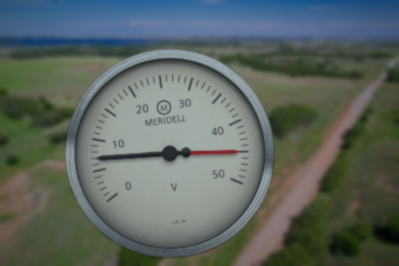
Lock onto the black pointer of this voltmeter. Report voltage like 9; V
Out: 7; V
